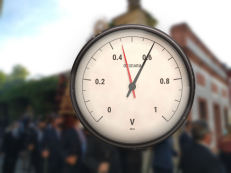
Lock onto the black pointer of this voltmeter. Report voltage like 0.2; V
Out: 0.6; V
